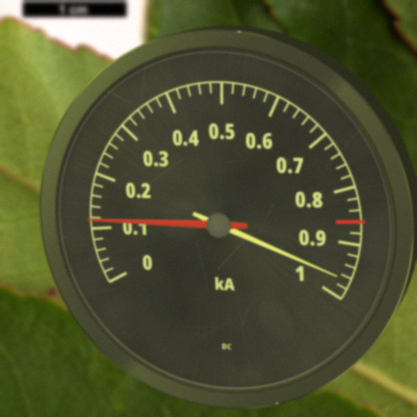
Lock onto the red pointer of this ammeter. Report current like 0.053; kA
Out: 0.12; kA
